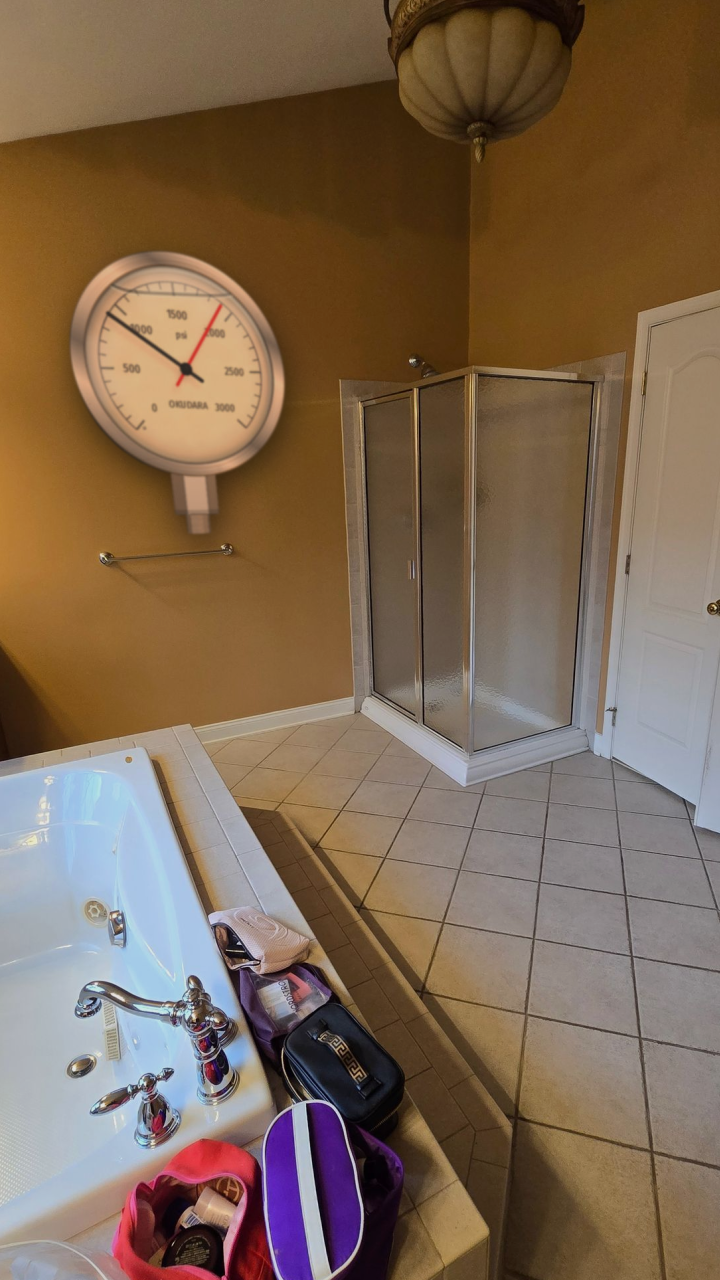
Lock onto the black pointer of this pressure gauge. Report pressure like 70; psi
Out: 900; psi
